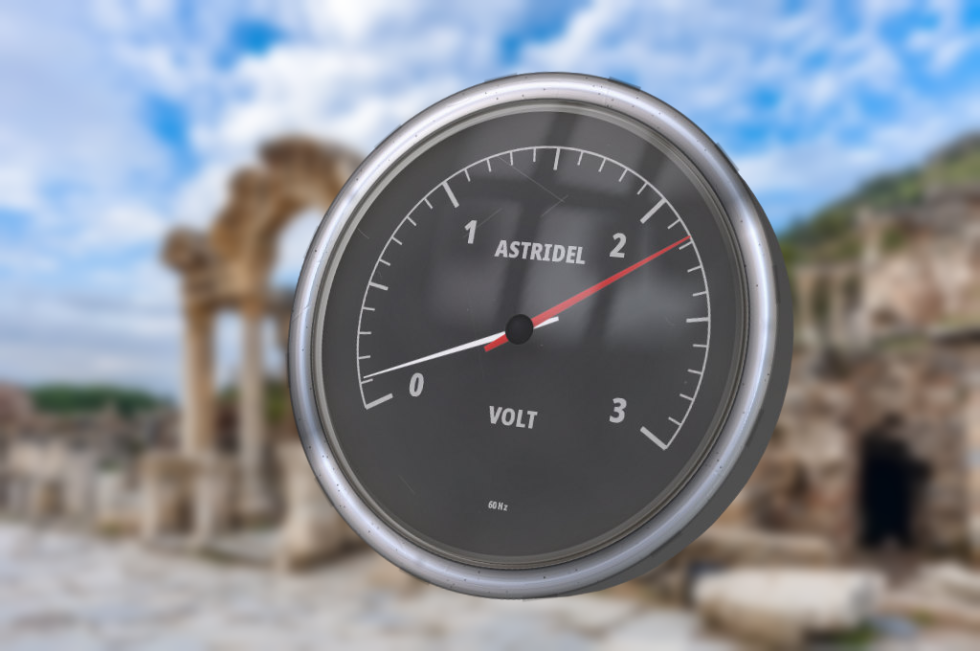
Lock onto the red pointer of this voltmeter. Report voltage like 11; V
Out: 2.2; V
